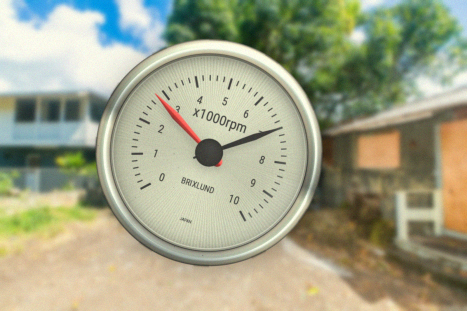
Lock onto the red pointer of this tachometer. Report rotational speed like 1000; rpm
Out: 2800; rpm
